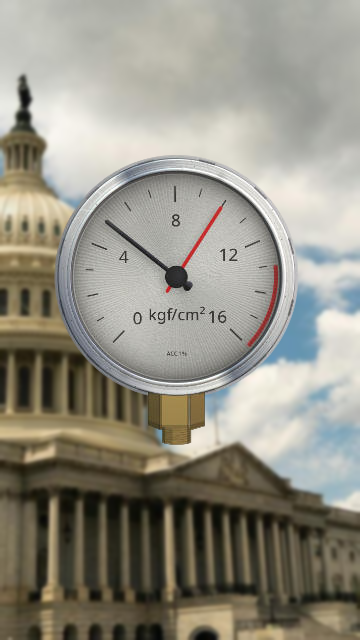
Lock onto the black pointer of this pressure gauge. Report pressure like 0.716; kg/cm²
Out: 5; kg/cm²
